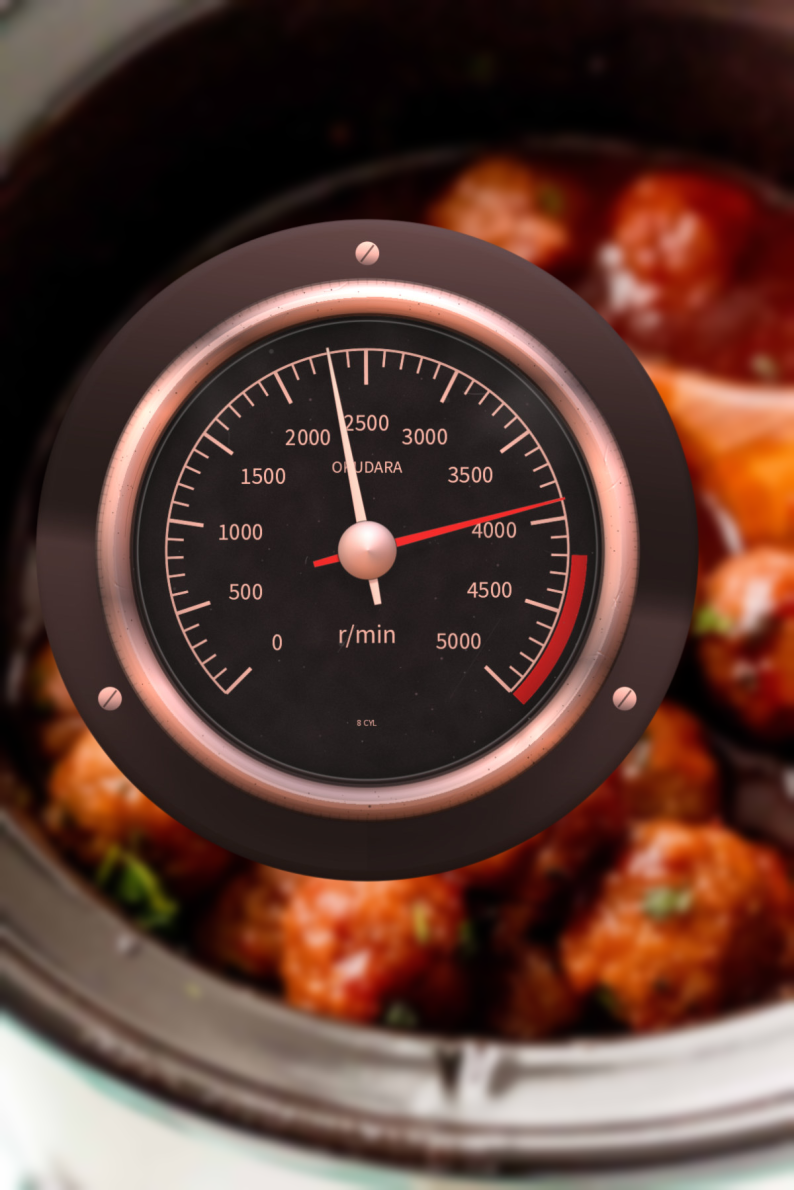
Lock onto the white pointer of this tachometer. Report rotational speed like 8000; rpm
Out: 2300; rpm
